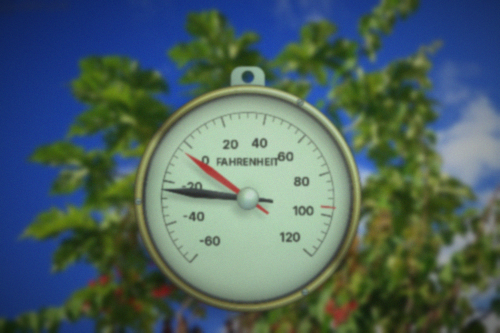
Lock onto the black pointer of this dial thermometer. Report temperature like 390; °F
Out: -24; °F
